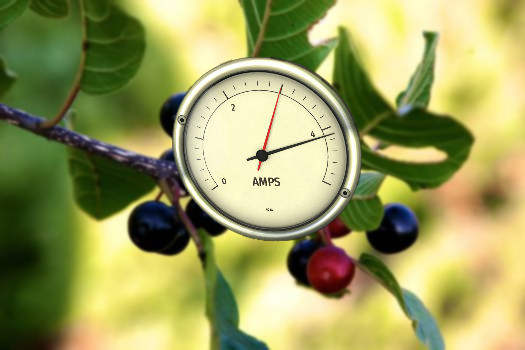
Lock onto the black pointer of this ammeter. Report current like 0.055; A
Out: 4.1; A
